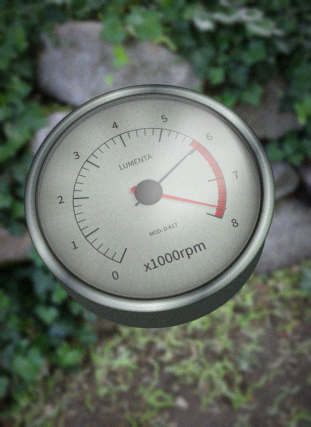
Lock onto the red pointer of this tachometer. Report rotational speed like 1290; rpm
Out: 7800; rpm
